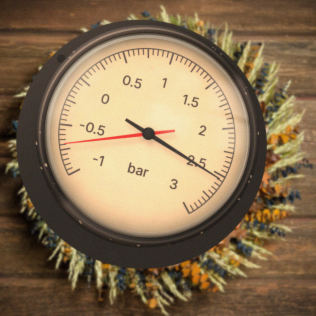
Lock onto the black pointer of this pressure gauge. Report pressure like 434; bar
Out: 2.55; bar
